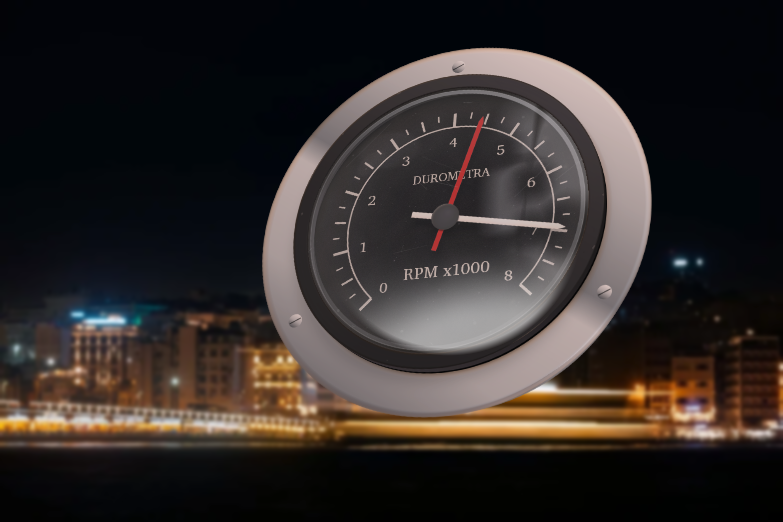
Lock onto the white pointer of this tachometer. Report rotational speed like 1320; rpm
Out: 7000; rpm
